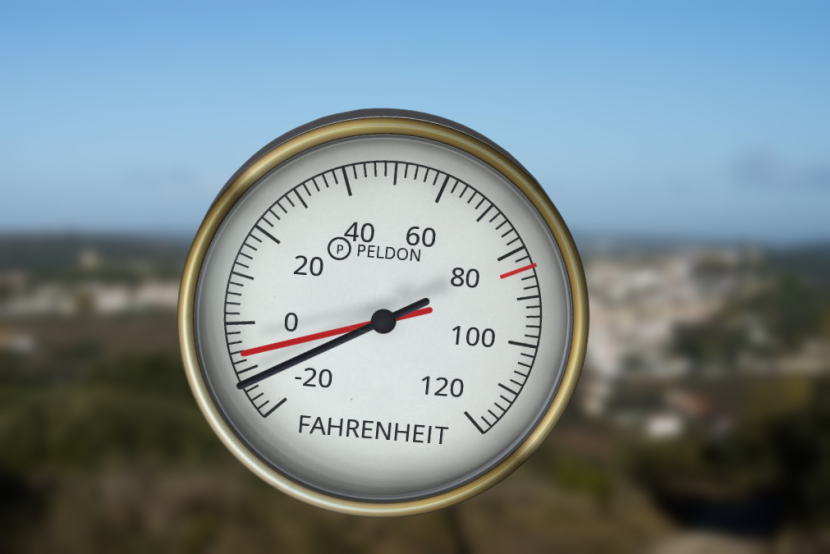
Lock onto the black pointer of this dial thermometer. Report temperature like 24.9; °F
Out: -12; °F
